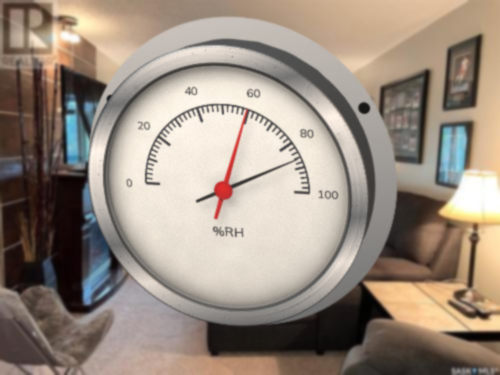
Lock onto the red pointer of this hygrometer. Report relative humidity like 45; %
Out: 60; %
